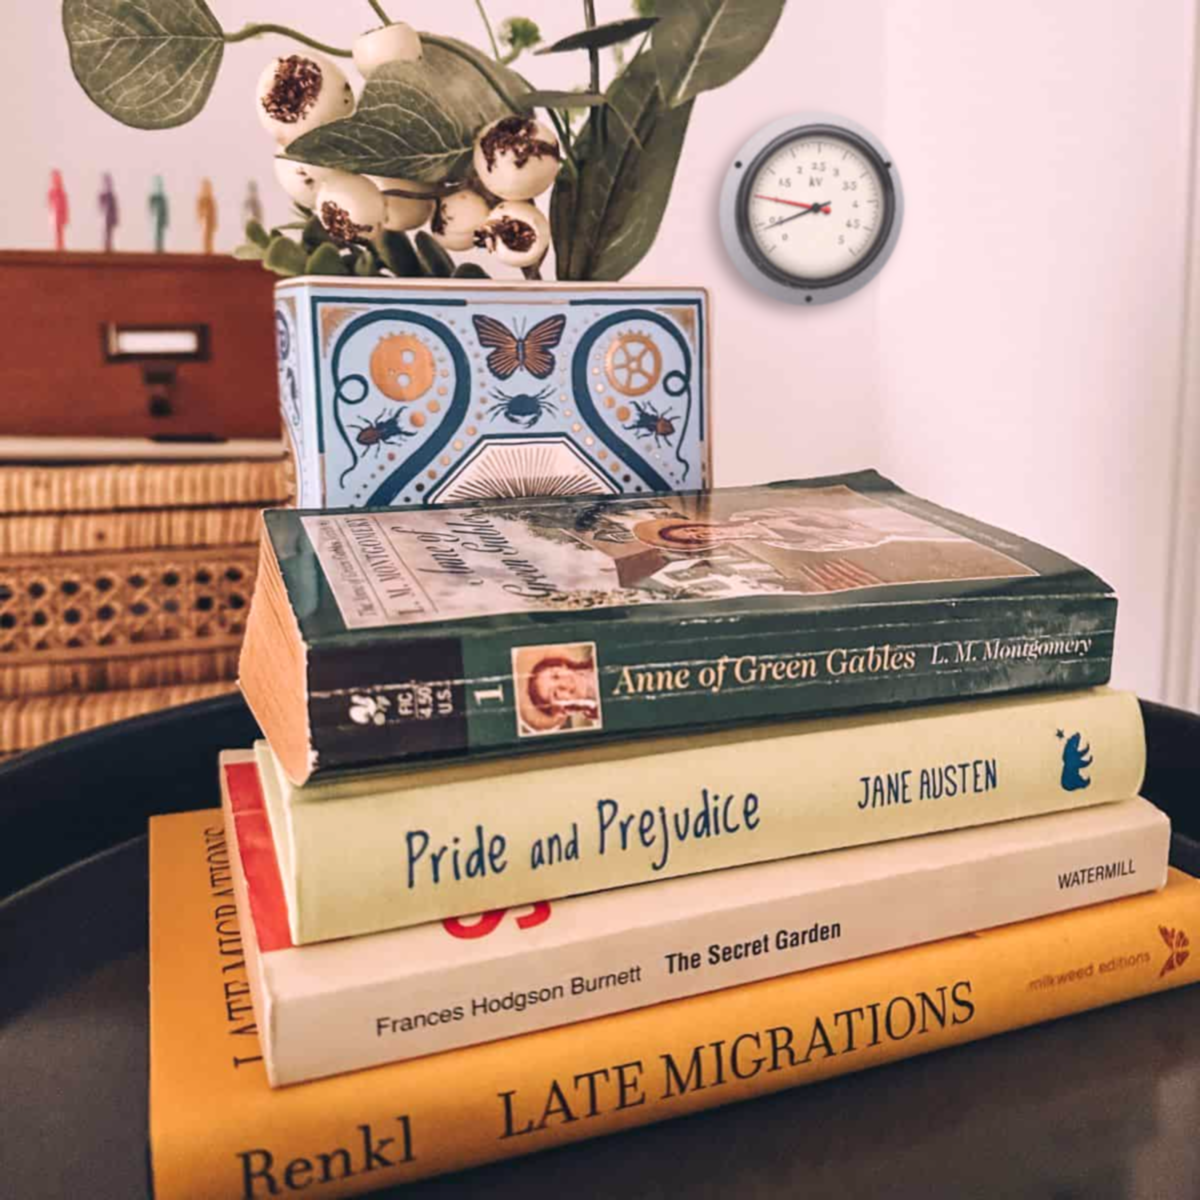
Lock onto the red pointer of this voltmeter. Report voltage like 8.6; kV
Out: 1; kV
